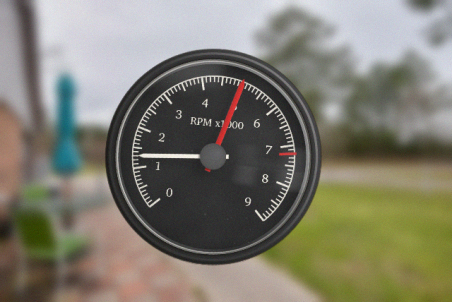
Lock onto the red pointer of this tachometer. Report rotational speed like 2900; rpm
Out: 5000; rpm
